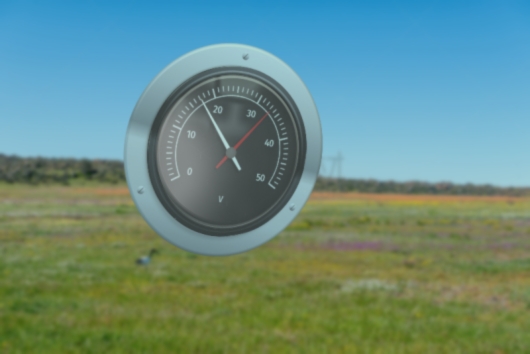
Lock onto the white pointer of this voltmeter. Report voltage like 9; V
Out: 17; V
